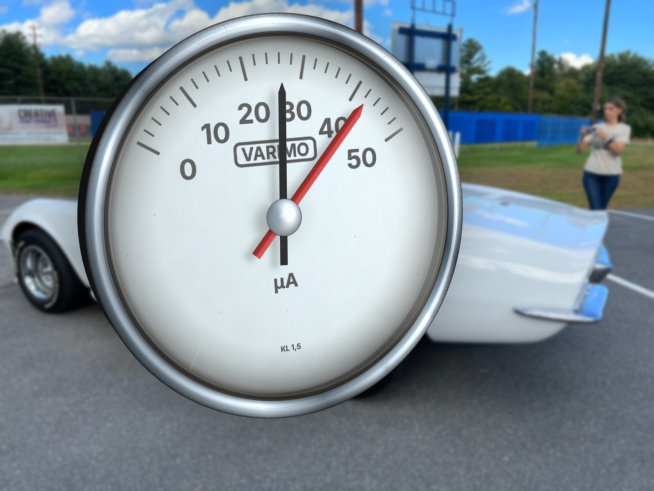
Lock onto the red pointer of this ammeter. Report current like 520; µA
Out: 42; µA
